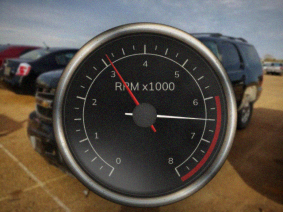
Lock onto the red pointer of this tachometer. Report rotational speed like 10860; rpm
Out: 3125; rpm
